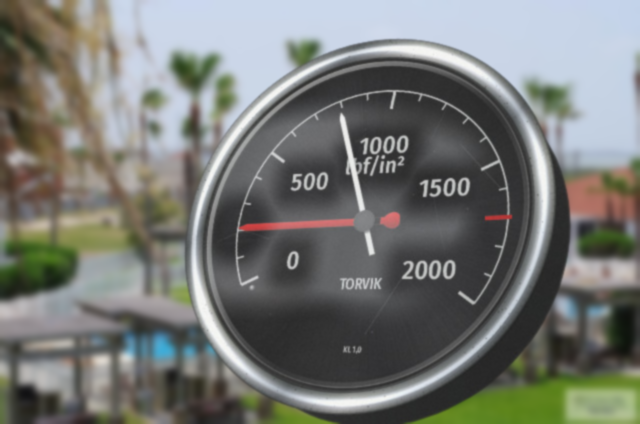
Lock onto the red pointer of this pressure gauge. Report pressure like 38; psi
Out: 200; psi
